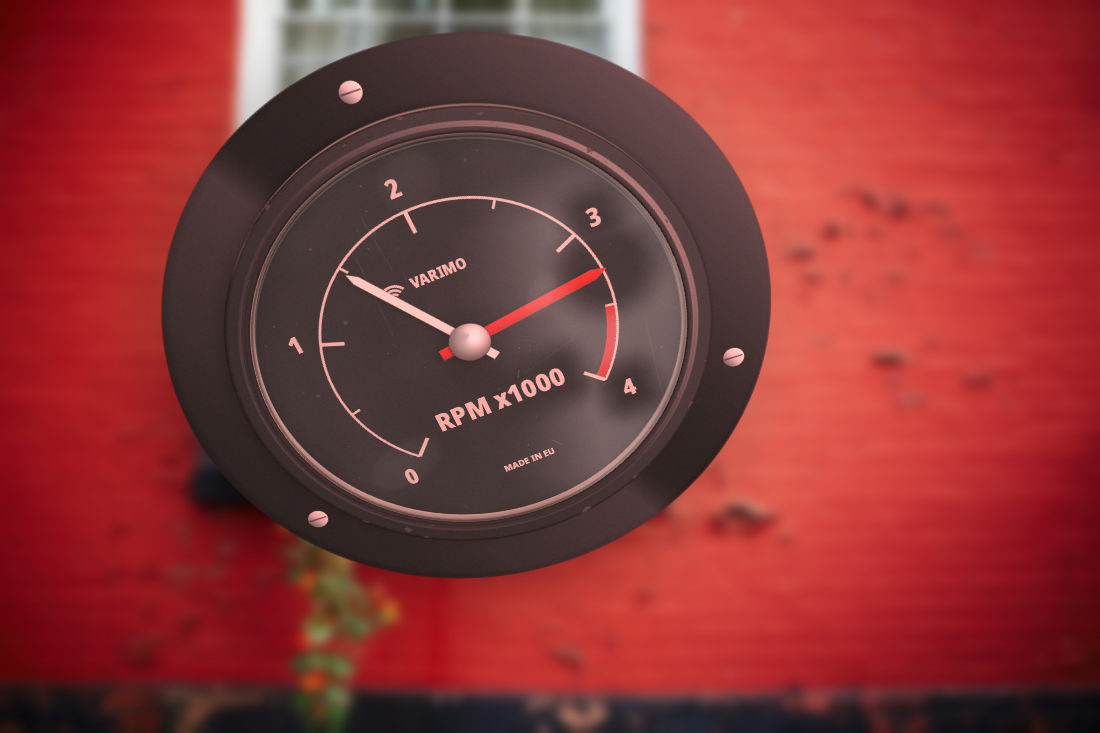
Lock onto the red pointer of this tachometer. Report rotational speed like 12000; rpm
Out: 3250; rpm
